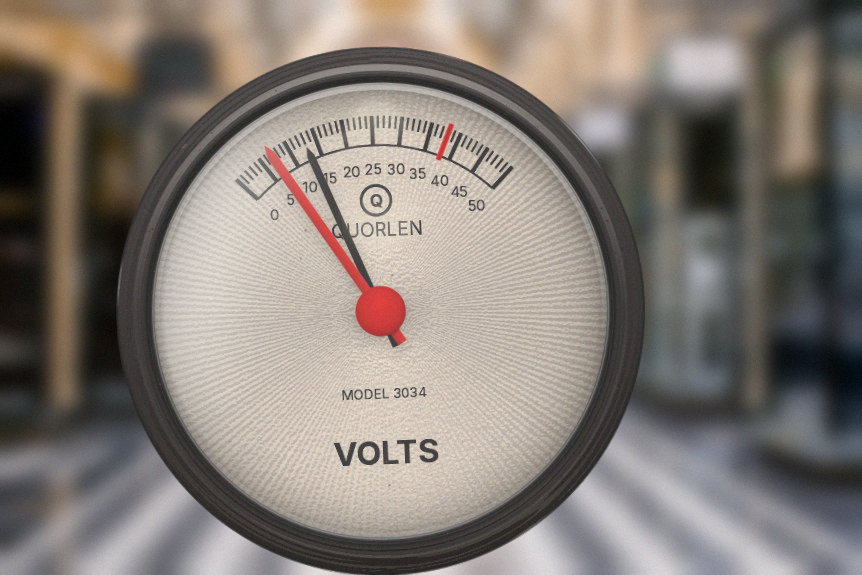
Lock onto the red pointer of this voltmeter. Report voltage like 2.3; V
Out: 7; V
